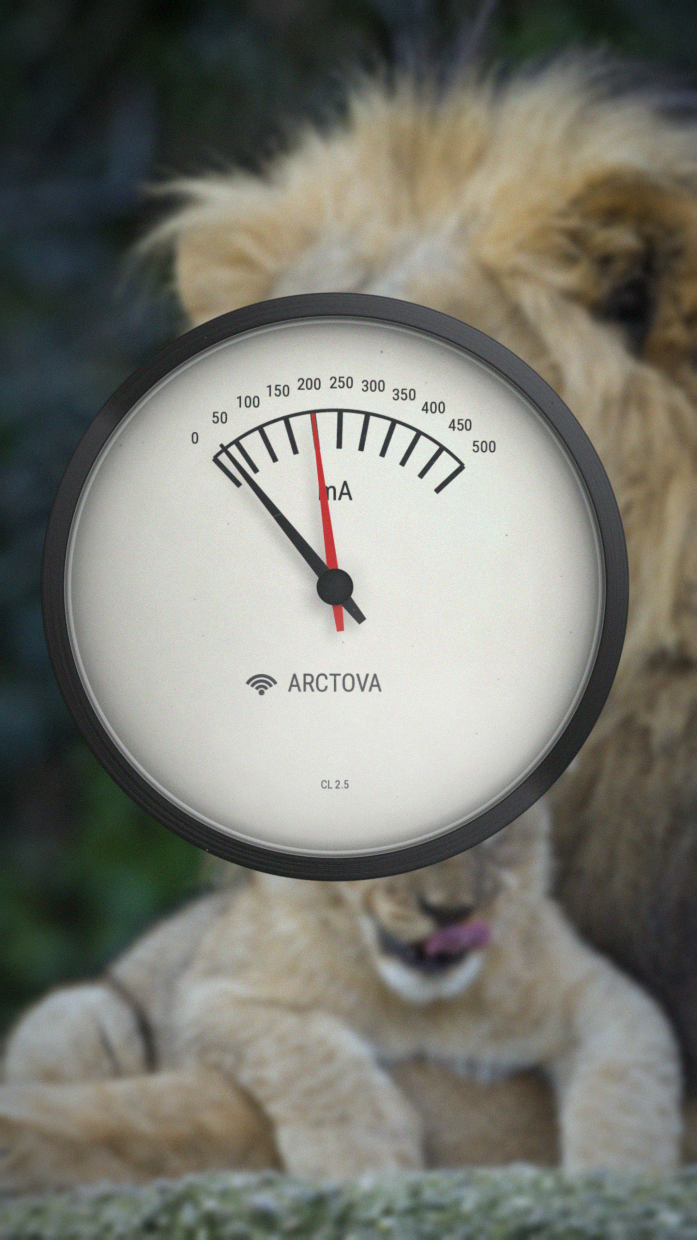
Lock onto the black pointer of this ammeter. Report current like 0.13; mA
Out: 25; mA
